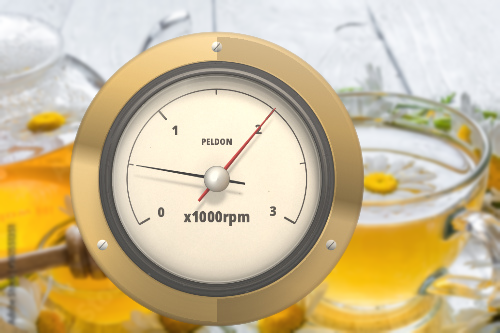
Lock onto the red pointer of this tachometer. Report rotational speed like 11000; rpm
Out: 2000; rpm
